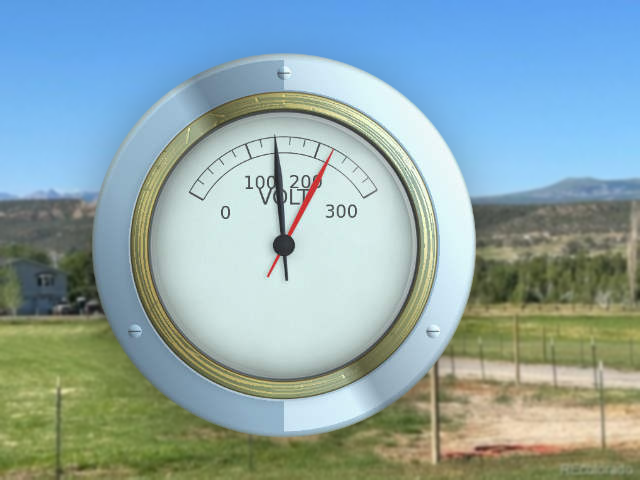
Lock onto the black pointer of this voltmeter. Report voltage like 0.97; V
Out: 140; V
